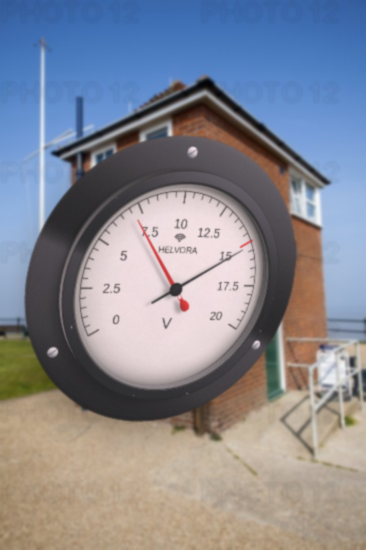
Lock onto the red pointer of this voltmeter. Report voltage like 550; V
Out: 7; V
